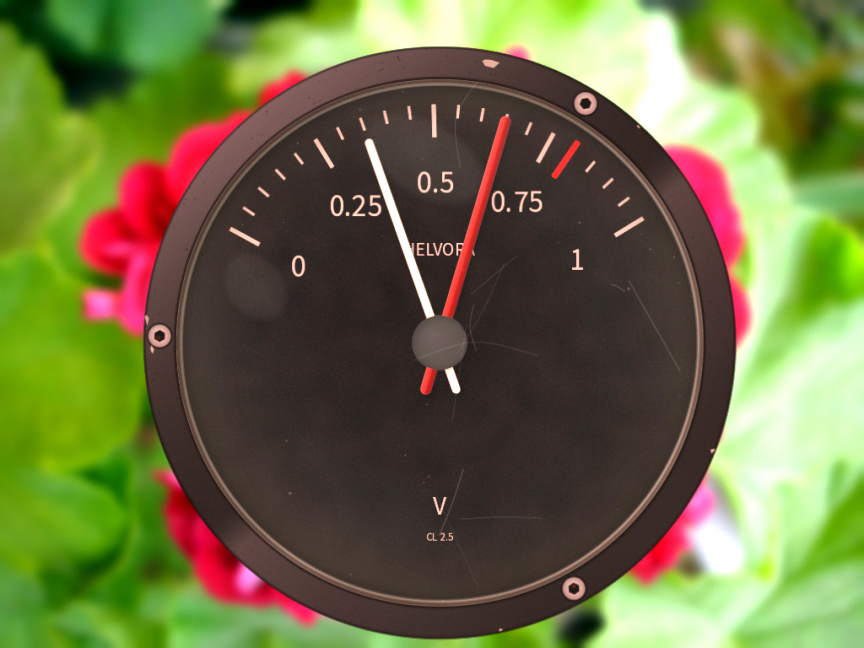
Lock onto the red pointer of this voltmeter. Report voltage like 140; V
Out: 0.65; V
